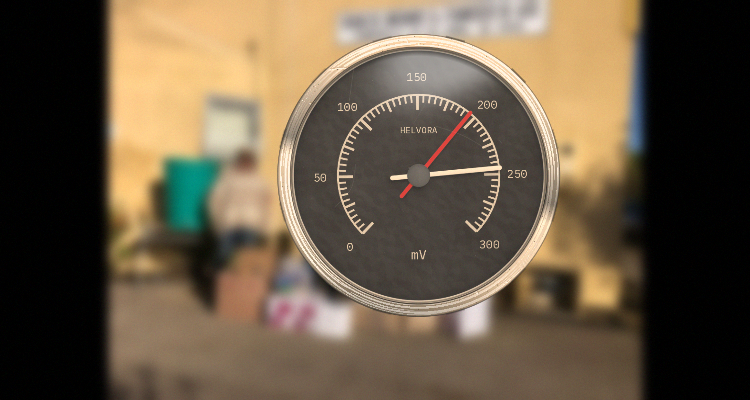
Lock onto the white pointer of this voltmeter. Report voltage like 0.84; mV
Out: 245; mV
